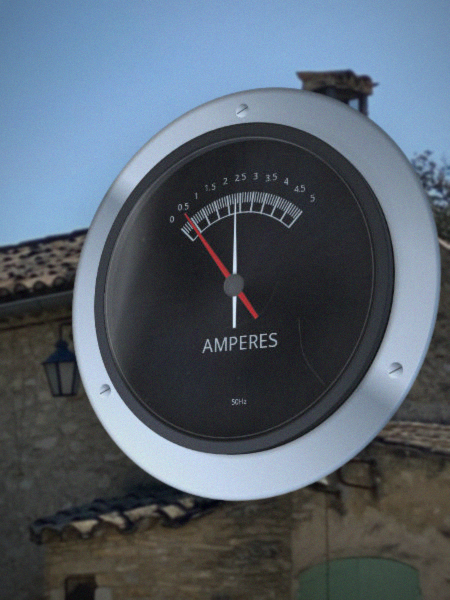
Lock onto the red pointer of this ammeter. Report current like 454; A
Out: 0.5; A
